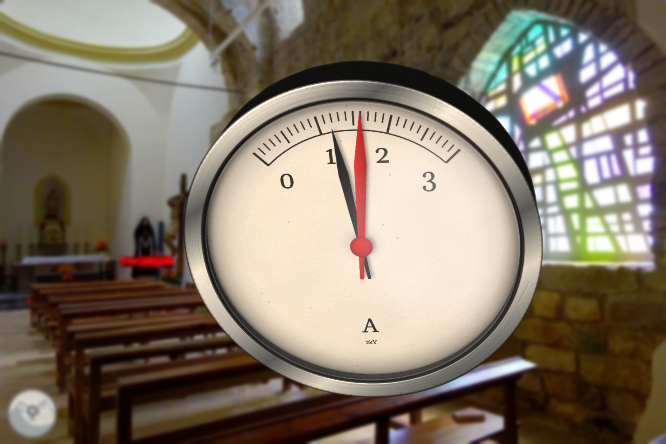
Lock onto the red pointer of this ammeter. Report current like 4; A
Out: 1.6; A
